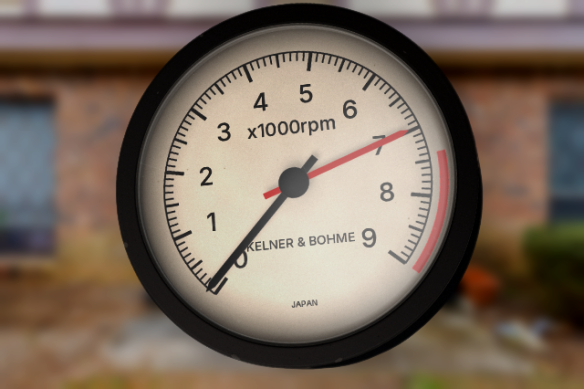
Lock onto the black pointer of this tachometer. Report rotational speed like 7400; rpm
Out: 100; rpm
